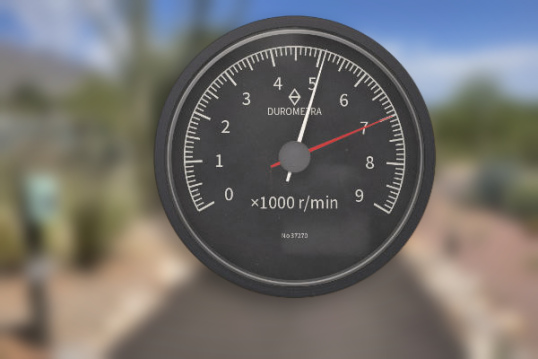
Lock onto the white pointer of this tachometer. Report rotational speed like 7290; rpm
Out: 5100; rpm
